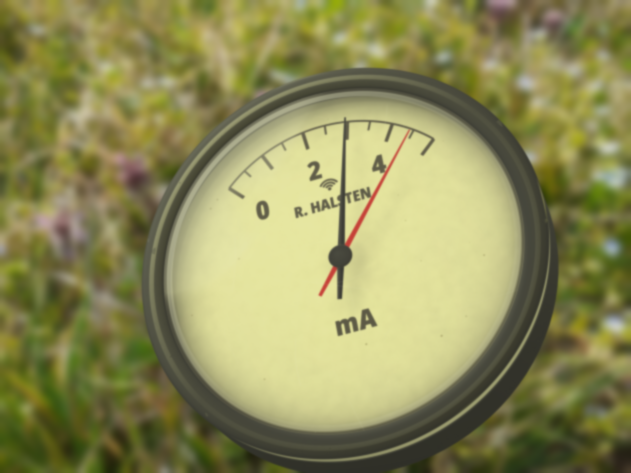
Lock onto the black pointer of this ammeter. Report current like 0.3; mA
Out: 3; mA
